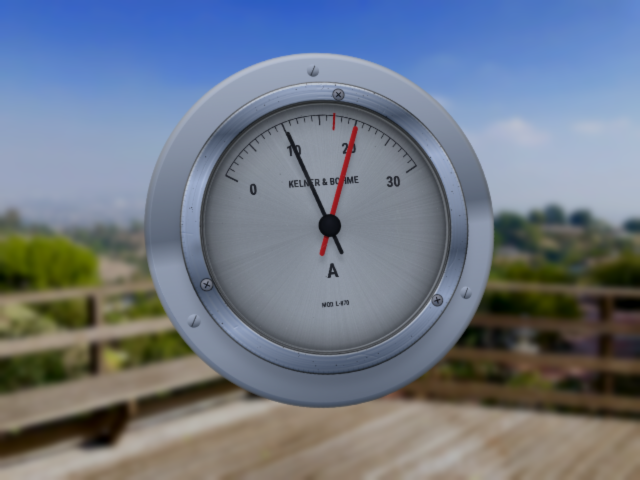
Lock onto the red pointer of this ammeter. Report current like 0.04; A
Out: 20; A
